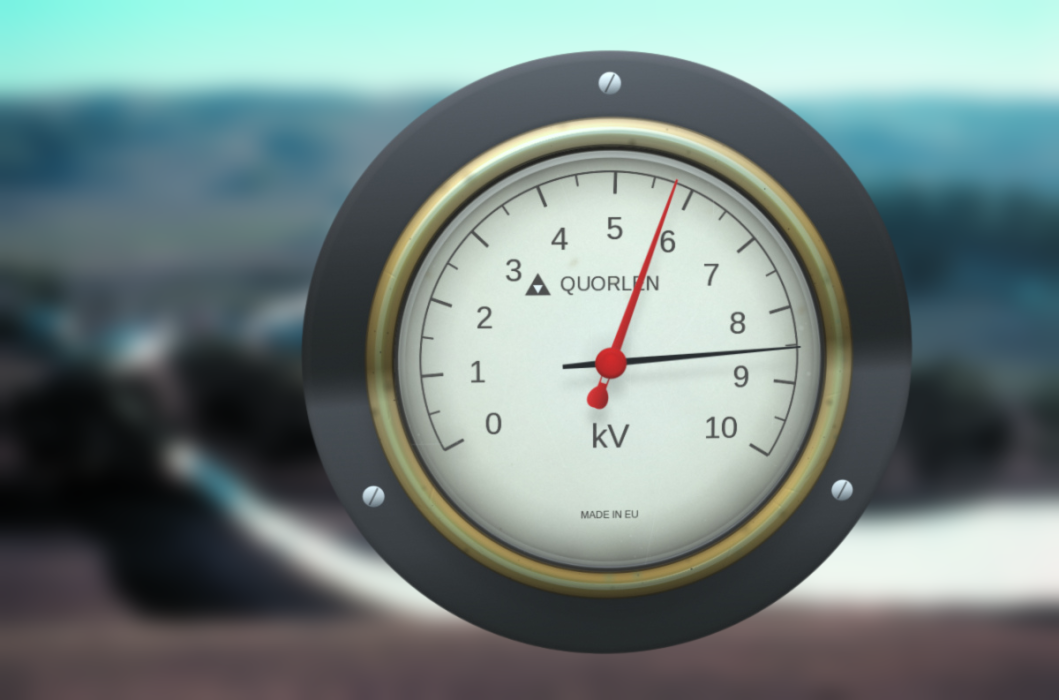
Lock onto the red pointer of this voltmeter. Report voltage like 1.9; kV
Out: 5.75; kV
